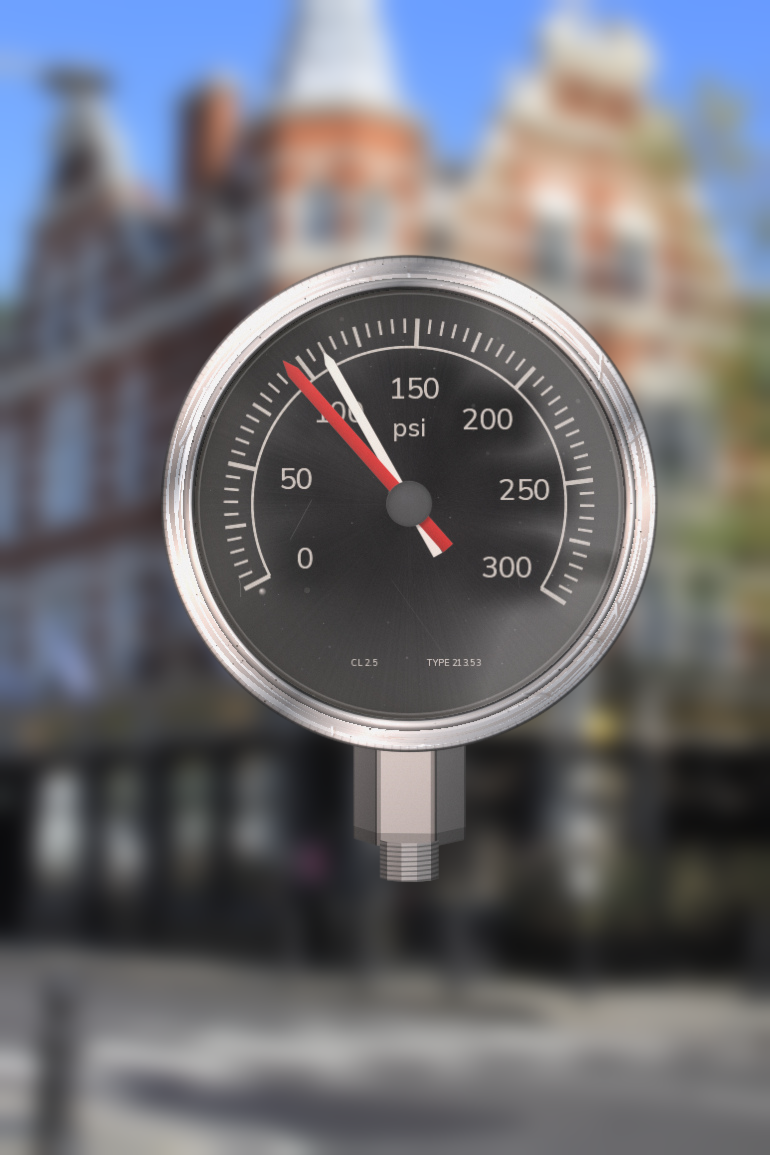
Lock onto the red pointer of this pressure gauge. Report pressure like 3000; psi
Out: 95; psi
